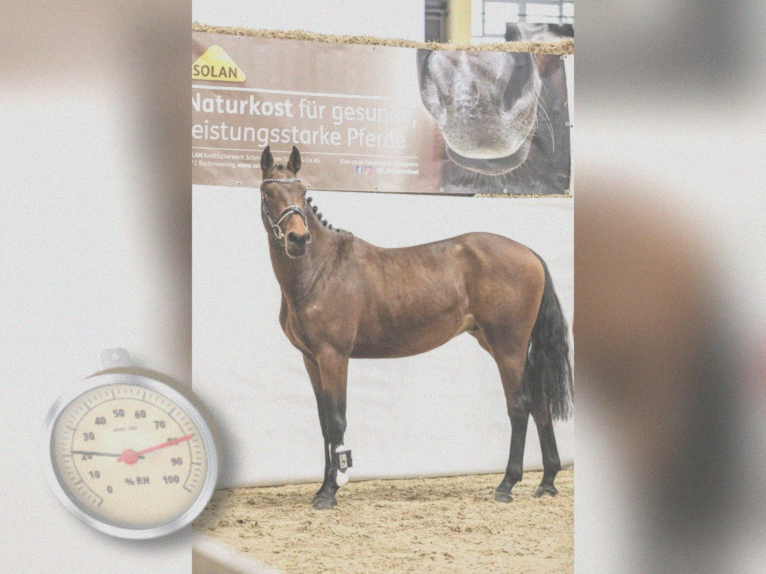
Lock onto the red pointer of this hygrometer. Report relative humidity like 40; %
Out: 80; %
